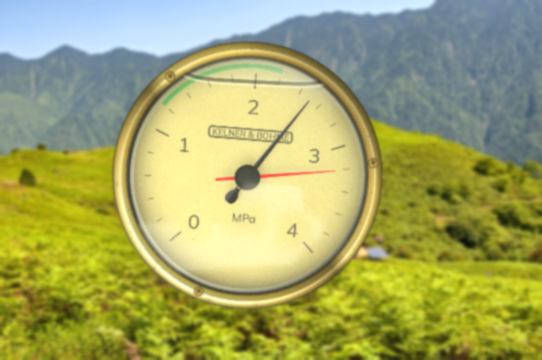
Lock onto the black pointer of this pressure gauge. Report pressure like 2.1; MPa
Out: 2.5; MPa
